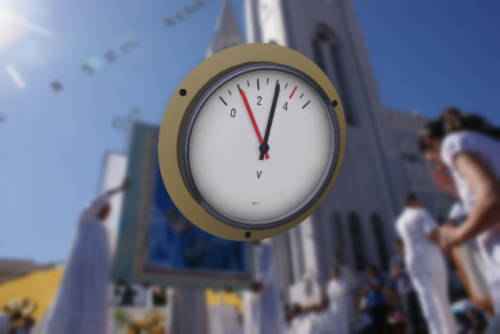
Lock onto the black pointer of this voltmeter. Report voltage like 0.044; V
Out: 3; V
